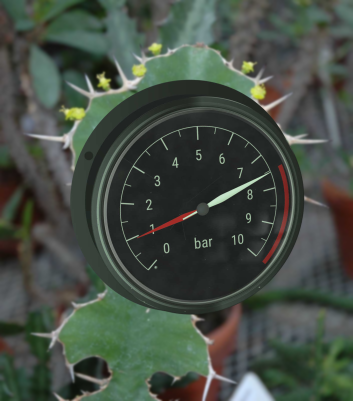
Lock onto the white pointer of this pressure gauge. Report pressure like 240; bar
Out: 7.5; bar
